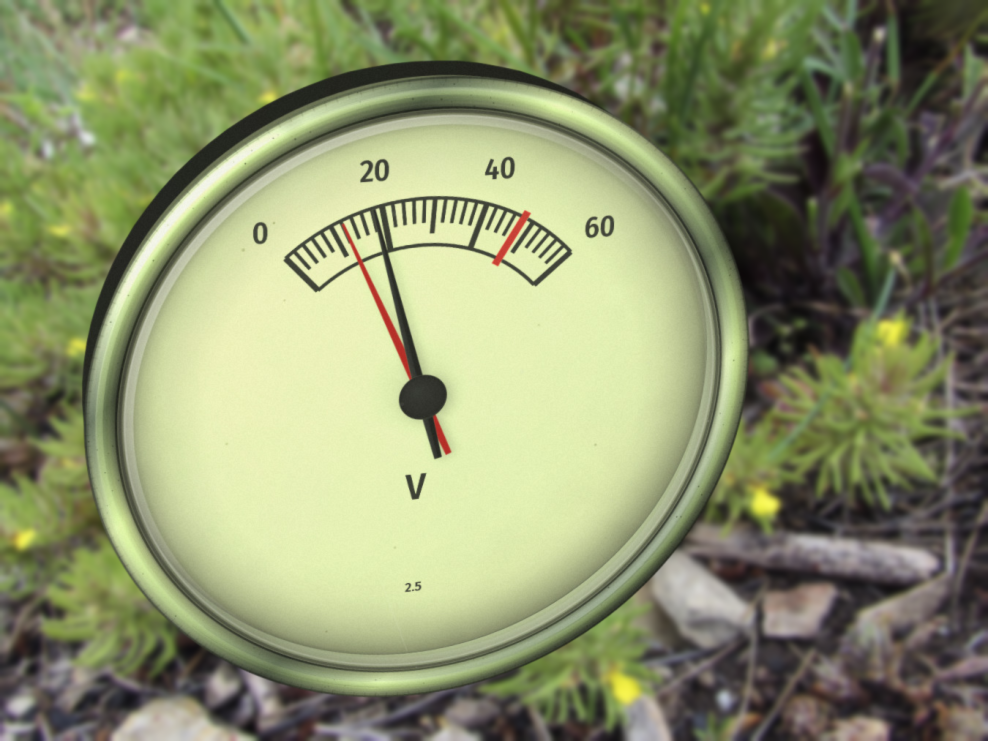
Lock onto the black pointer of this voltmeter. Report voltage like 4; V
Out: 18; V
